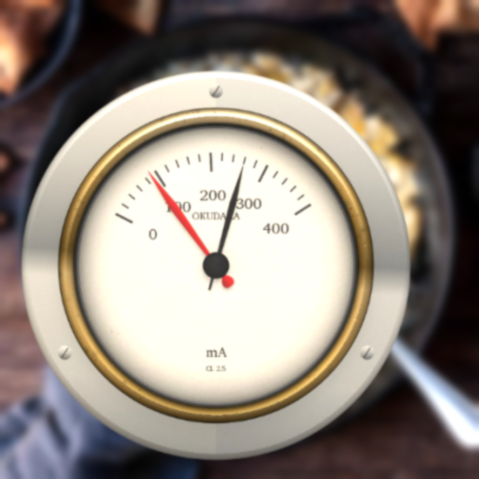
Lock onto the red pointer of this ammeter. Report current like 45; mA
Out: 90; mA
